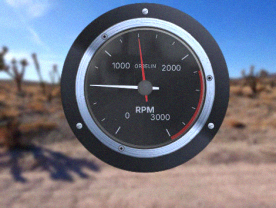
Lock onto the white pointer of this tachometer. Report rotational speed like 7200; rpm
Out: 600; rpm
